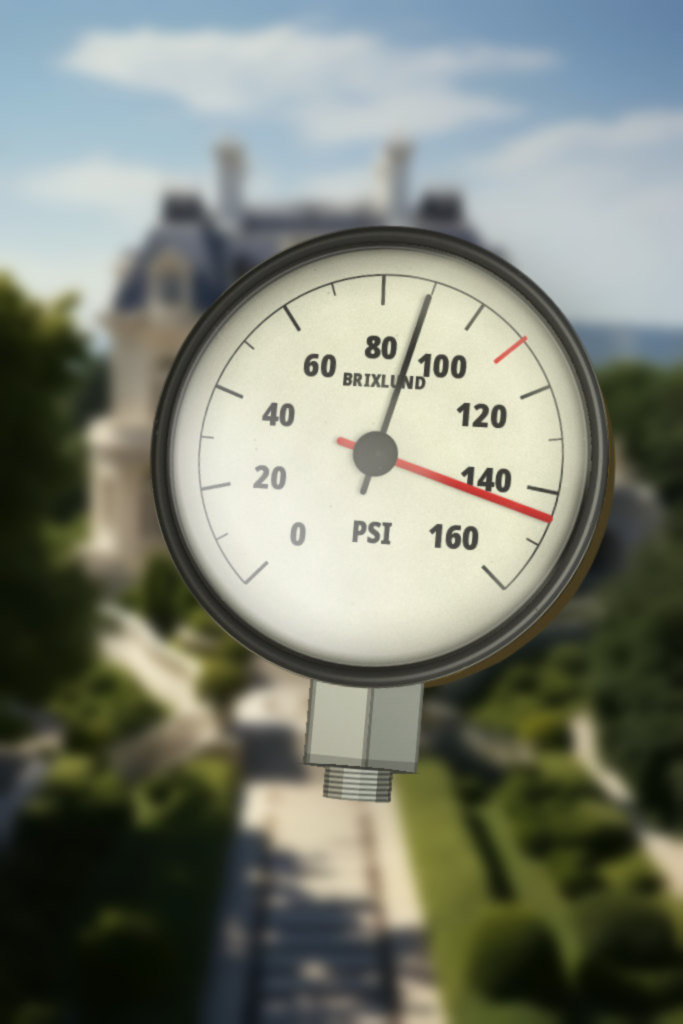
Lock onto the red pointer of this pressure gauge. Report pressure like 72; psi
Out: 145; psi
